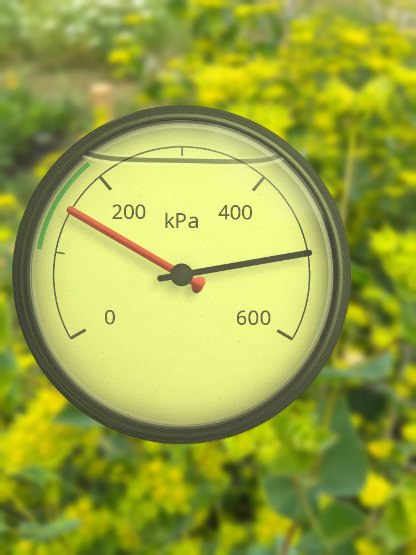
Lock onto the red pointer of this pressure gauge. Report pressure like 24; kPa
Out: 150; kPa
